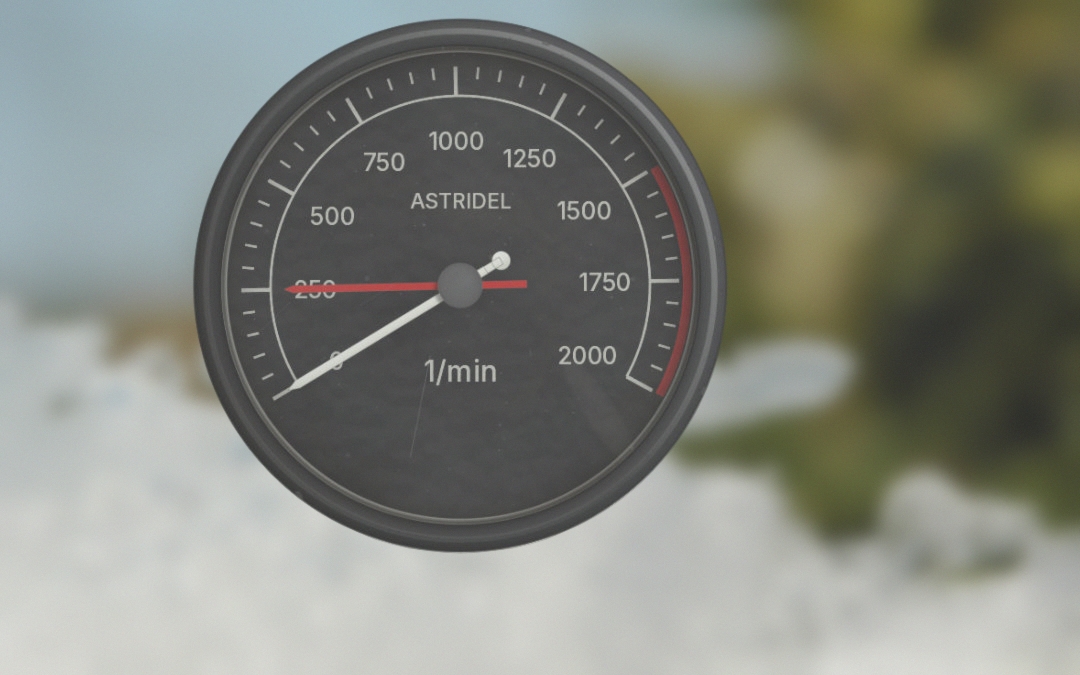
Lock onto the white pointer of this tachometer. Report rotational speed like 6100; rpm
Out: 0; rpm
